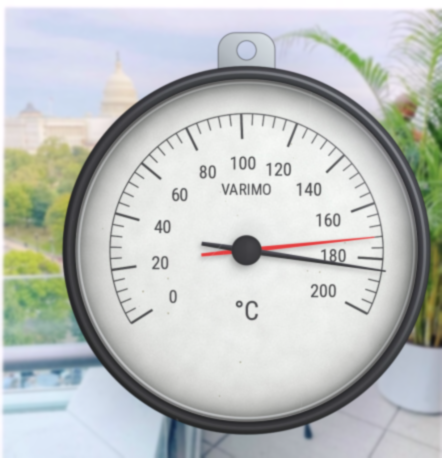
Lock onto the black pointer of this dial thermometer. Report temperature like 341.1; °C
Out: 184; °C
